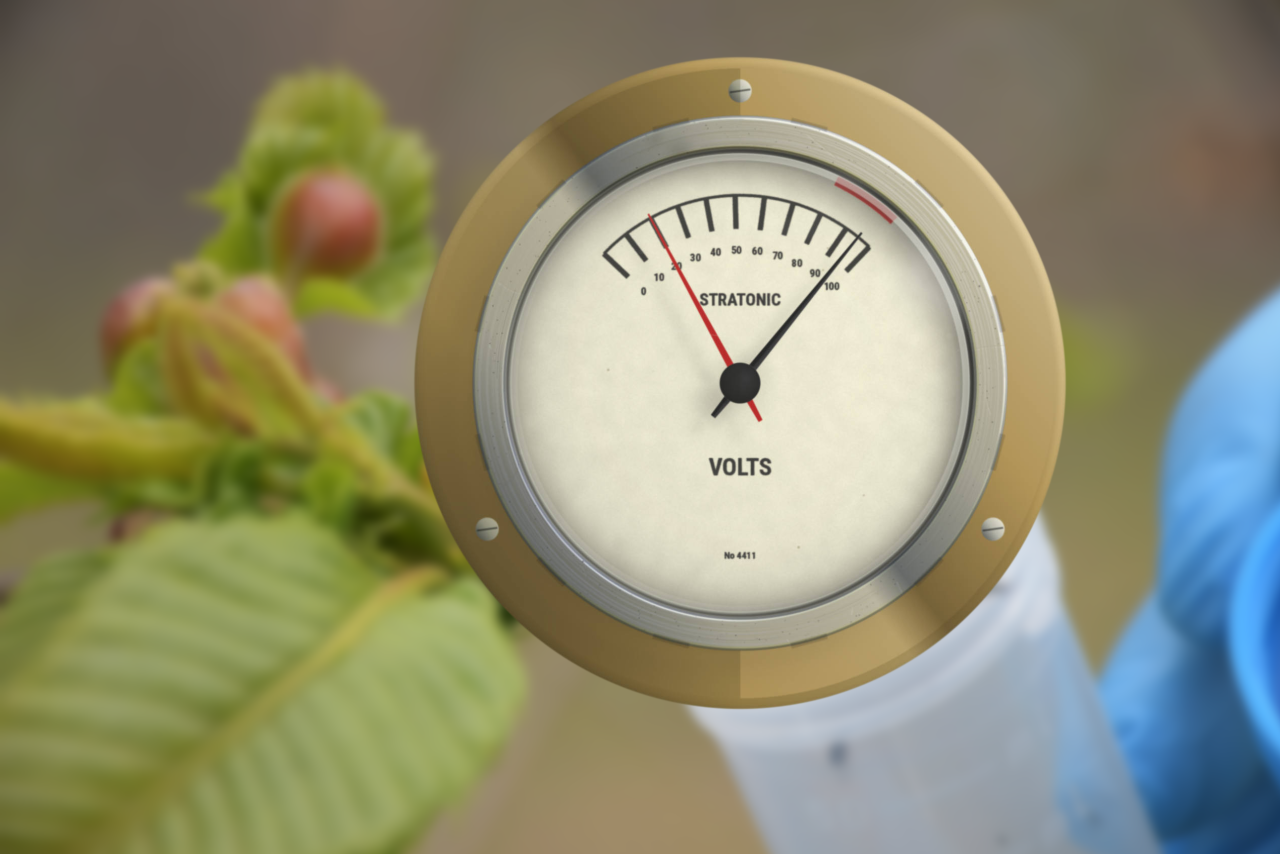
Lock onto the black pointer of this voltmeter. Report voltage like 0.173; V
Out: 95; V
